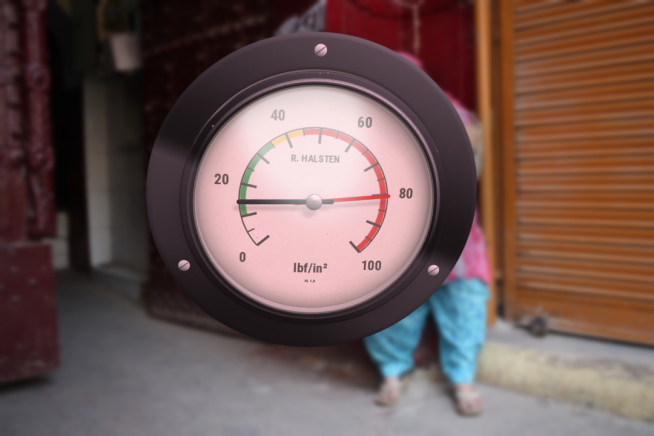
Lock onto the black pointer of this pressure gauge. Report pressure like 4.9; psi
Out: 15; psi
